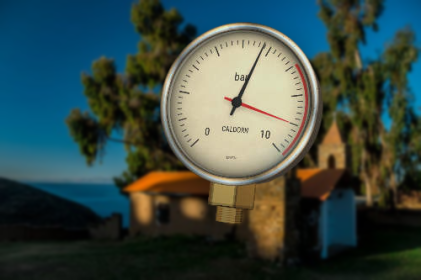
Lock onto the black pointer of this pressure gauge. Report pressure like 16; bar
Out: 5.8; bar
